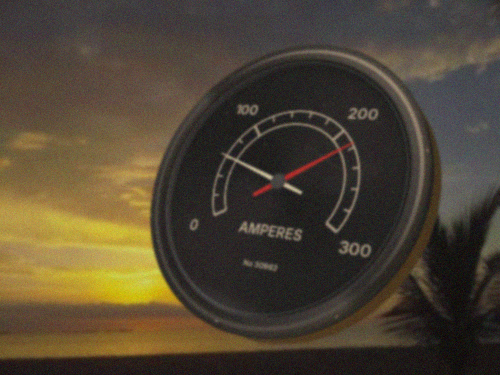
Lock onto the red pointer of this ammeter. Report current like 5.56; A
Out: 220; A
